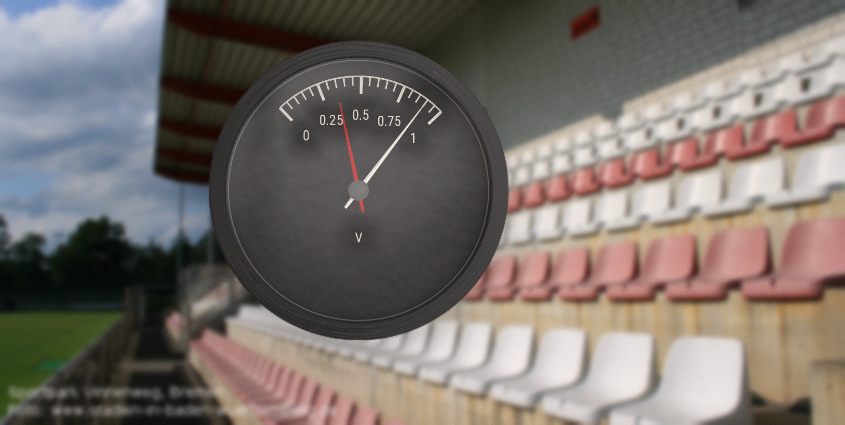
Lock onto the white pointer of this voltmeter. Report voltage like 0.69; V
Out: 0.9; V
